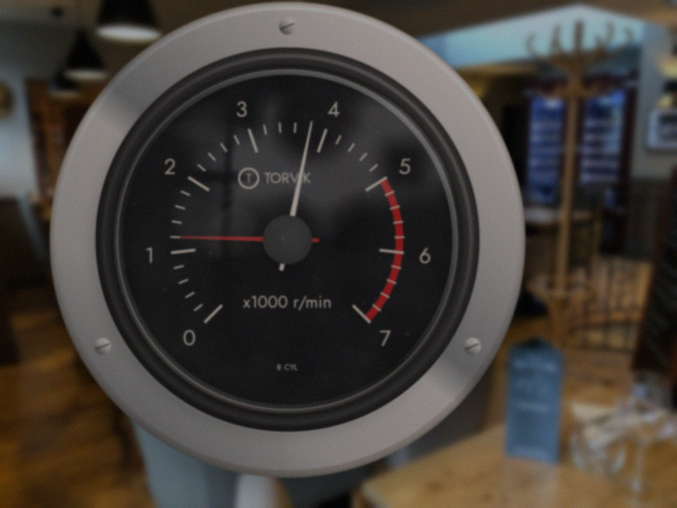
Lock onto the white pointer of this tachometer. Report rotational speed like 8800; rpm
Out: 3800; rpm
